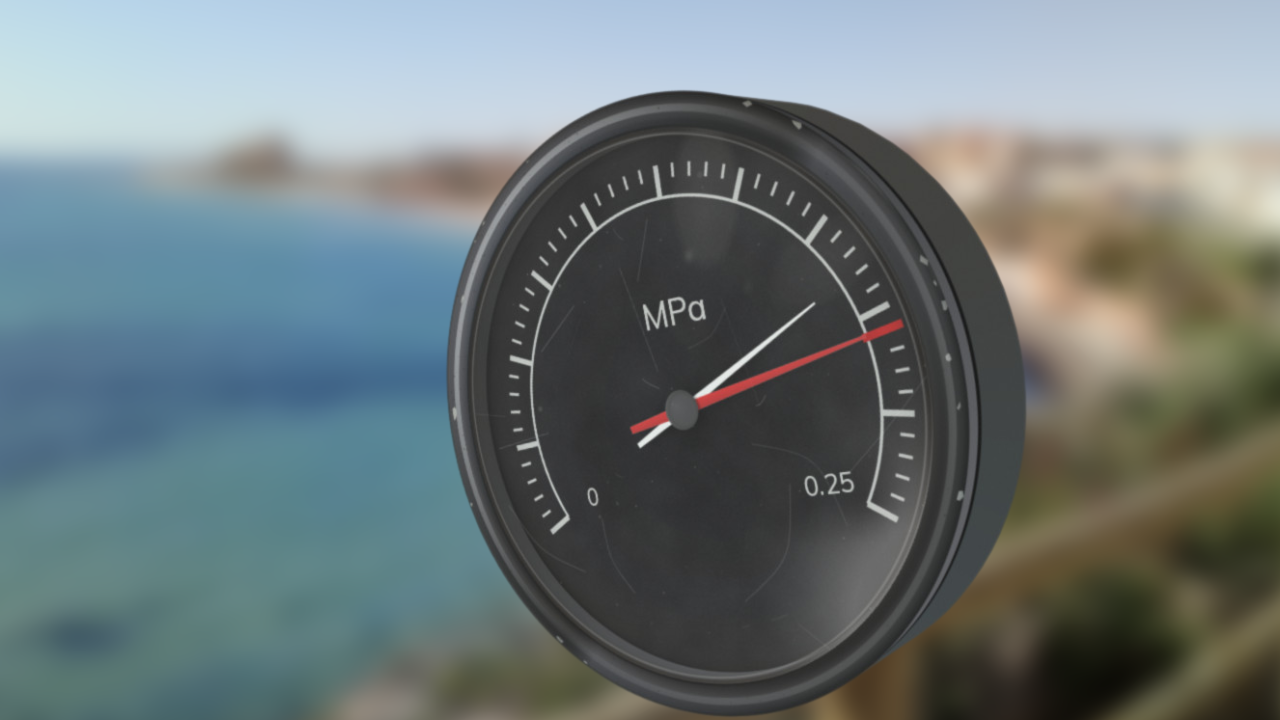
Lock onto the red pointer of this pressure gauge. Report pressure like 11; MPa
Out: 0.205; MPa
